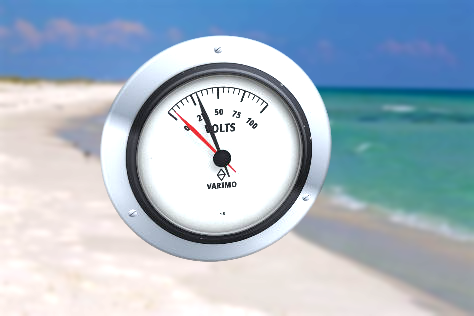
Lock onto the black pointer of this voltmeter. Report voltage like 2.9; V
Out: 30; V
